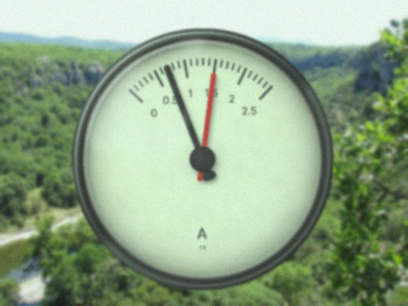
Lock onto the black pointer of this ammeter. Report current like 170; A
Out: 0.7; A
